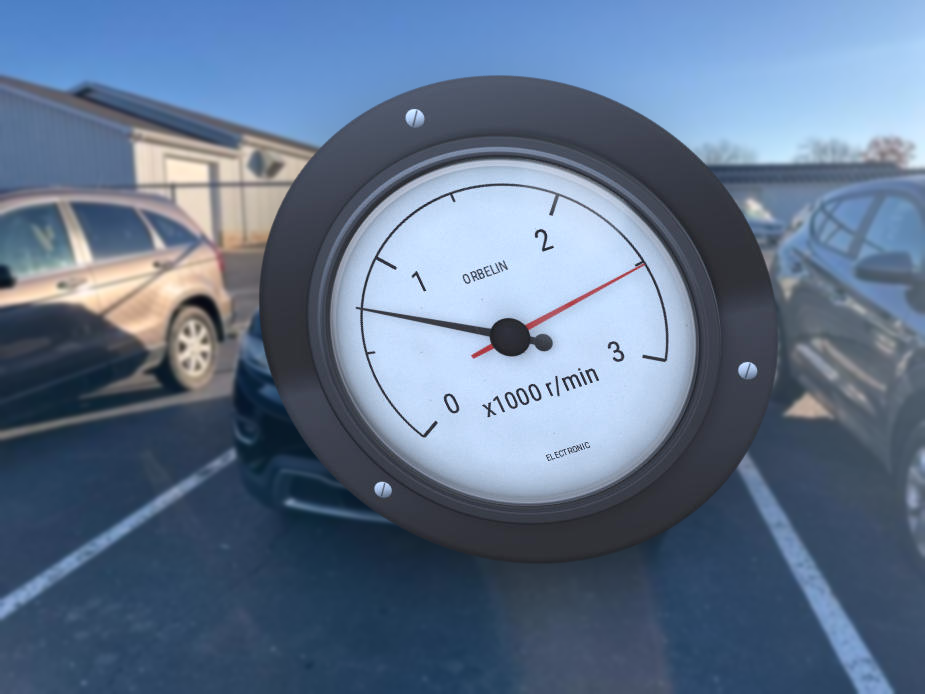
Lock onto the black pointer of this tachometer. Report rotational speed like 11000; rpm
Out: 750; rpm
